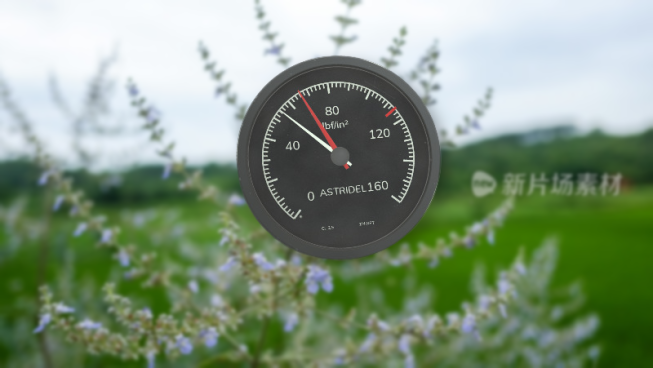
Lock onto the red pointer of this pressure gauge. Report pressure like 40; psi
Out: 66; psi
